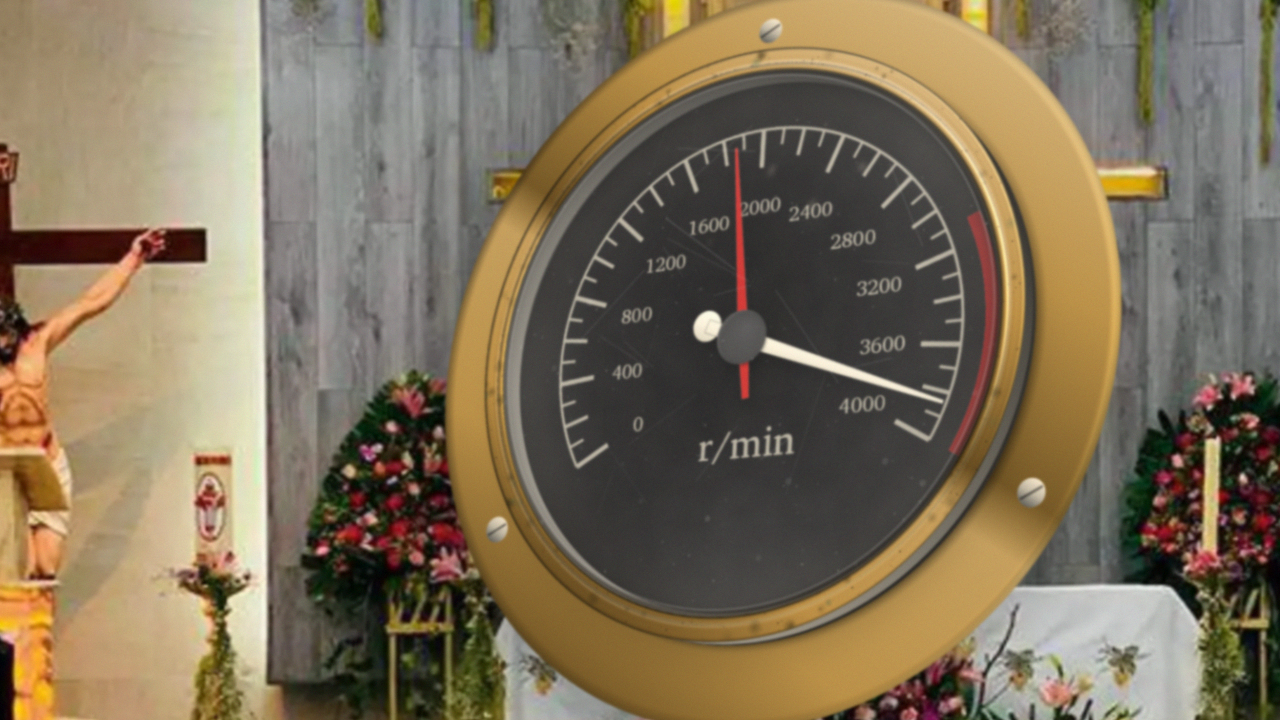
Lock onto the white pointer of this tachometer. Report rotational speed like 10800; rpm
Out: 3850; rpm
